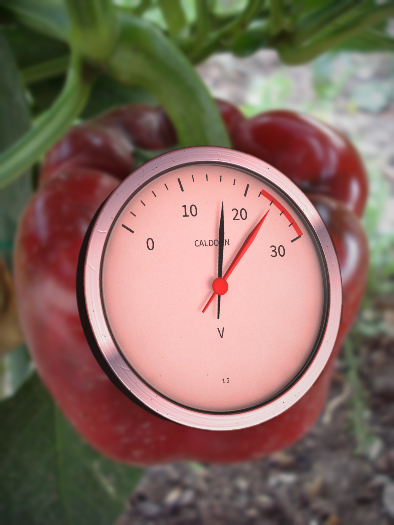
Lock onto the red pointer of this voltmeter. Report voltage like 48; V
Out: 24; V
